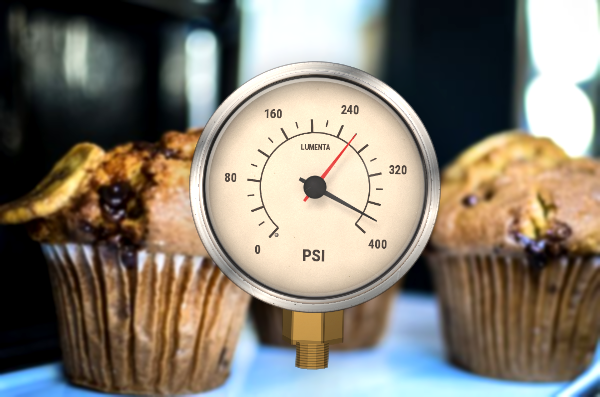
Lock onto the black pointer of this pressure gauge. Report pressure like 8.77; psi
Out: 380; psi
